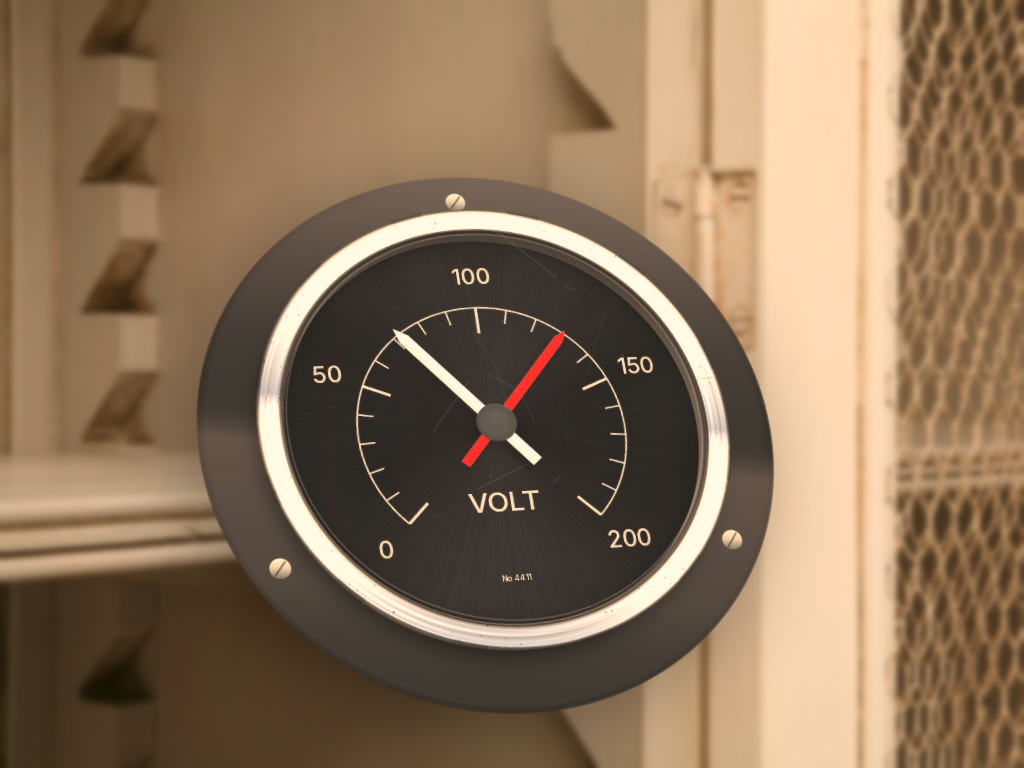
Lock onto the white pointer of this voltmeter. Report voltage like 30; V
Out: 70; V
